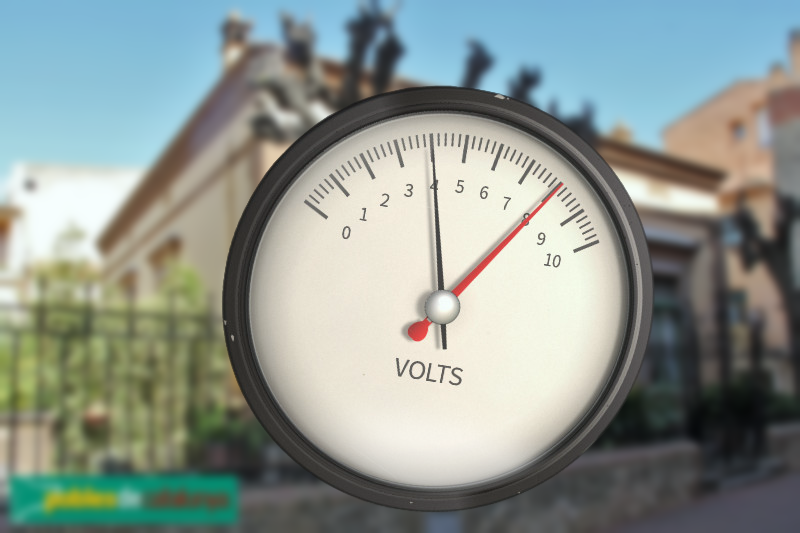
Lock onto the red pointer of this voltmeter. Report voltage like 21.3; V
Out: 8; V
